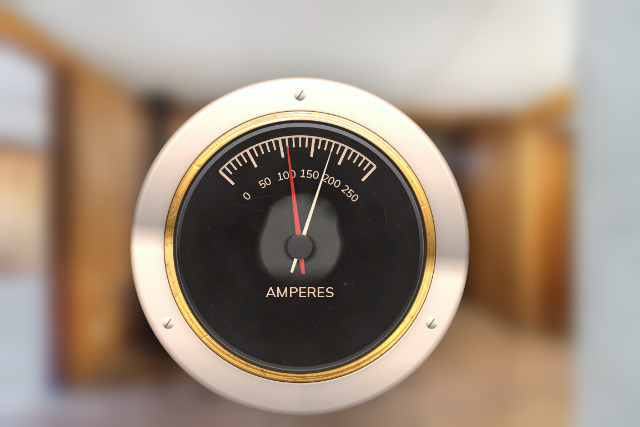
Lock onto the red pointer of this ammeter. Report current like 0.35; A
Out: 110; A
